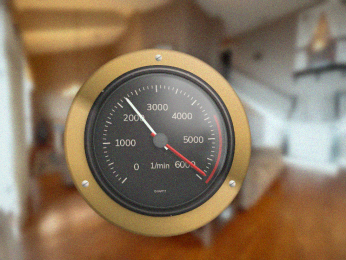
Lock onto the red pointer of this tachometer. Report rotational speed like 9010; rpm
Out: 5900; rpm
